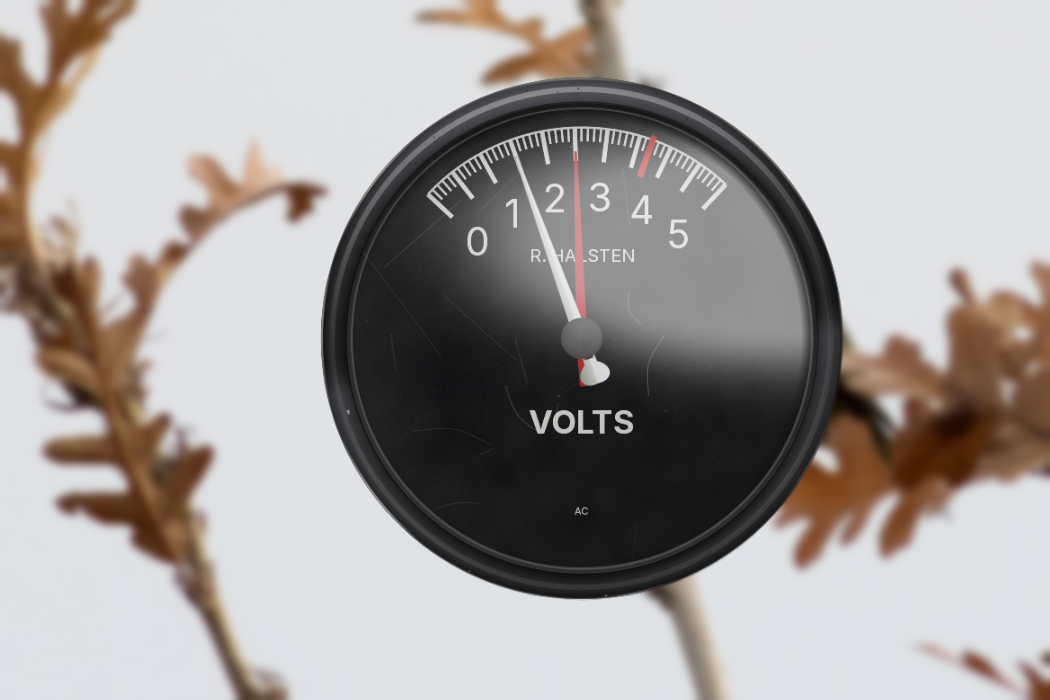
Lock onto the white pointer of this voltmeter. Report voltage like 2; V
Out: 1.5; V
